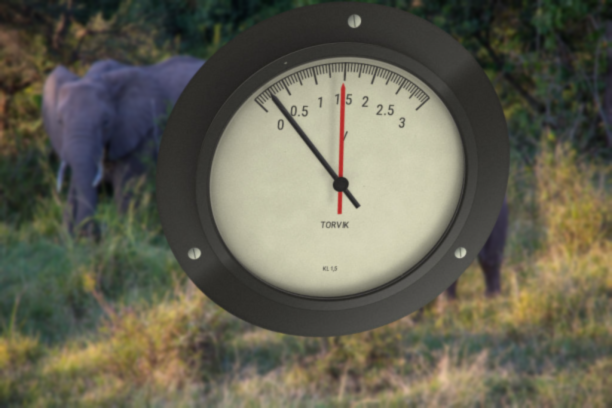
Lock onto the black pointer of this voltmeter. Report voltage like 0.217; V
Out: 0.25; V
